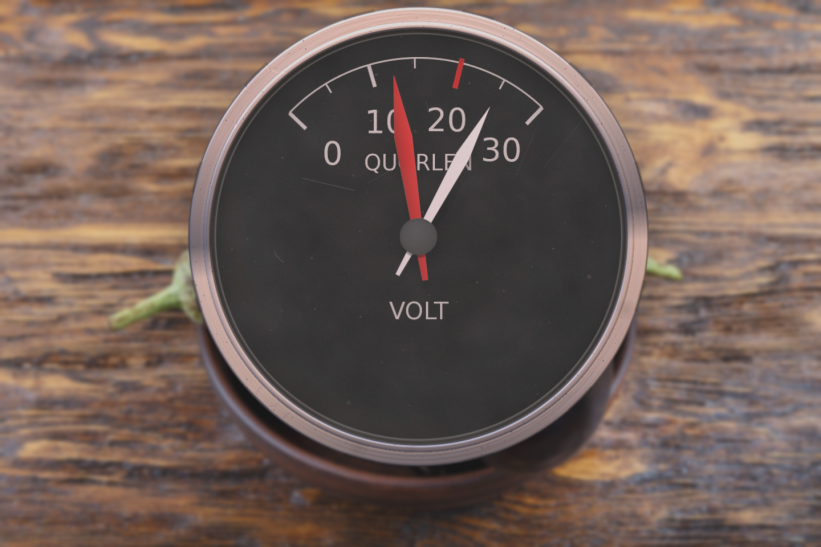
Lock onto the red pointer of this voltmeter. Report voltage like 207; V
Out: 12.5; V
